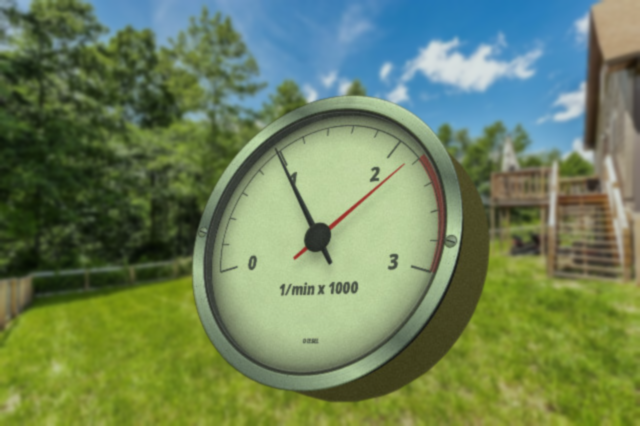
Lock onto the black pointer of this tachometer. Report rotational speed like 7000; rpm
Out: 1000; rpm
